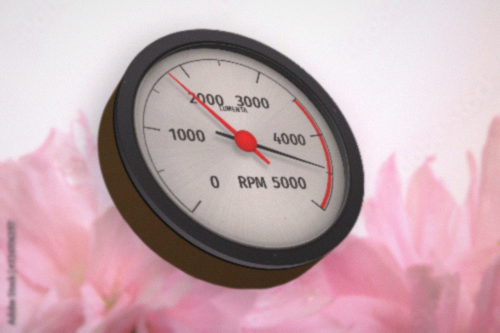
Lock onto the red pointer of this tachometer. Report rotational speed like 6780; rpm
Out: 1750; rpm
